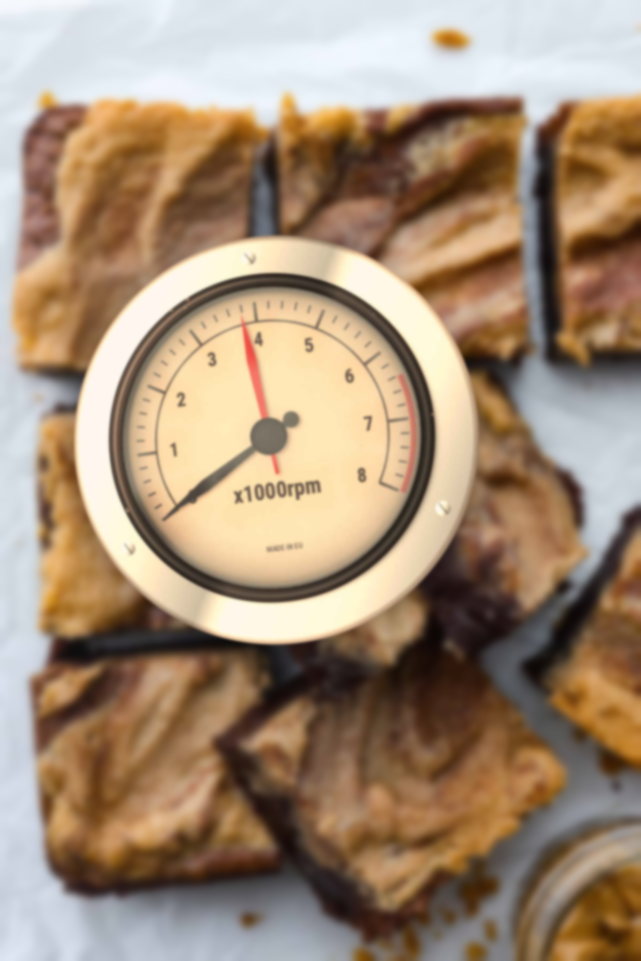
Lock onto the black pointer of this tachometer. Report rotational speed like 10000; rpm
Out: 0; rpm
